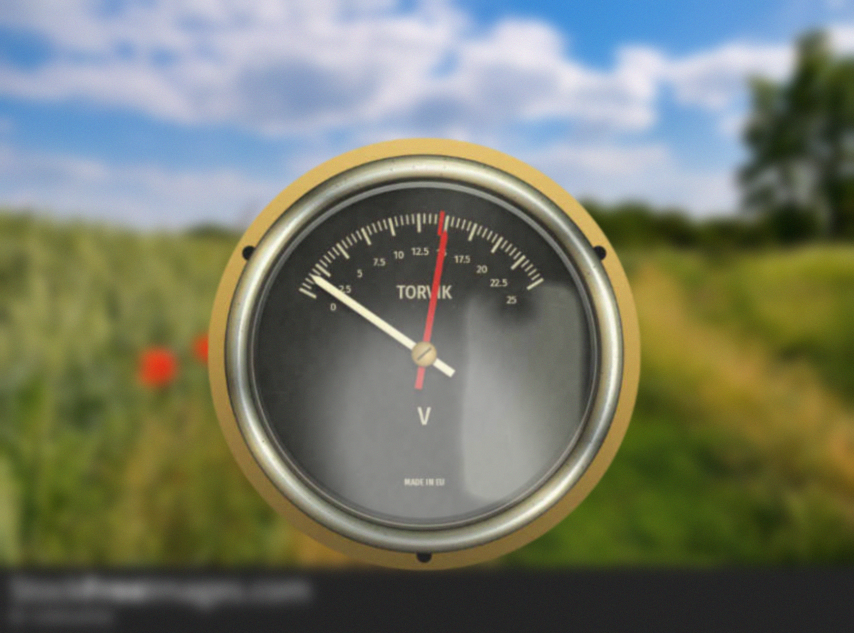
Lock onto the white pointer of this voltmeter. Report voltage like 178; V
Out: 1.5; V
